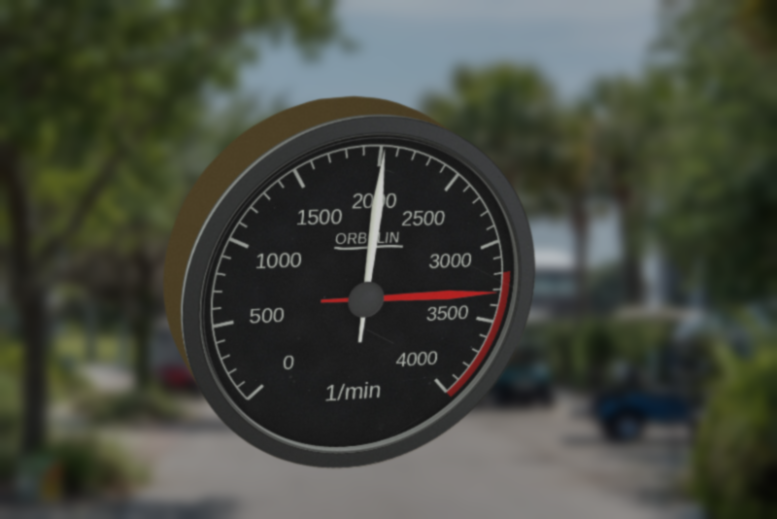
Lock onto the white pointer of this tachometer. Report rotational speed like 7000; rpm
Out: 2000; rpm
